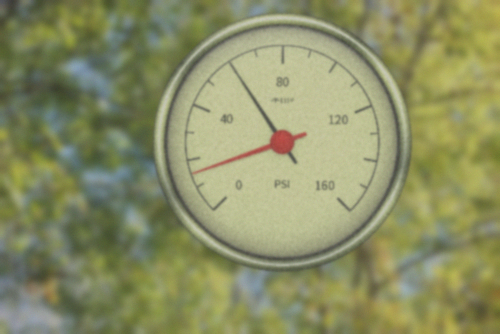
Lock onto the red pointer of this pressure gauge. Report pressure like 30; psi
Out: 15; psi
